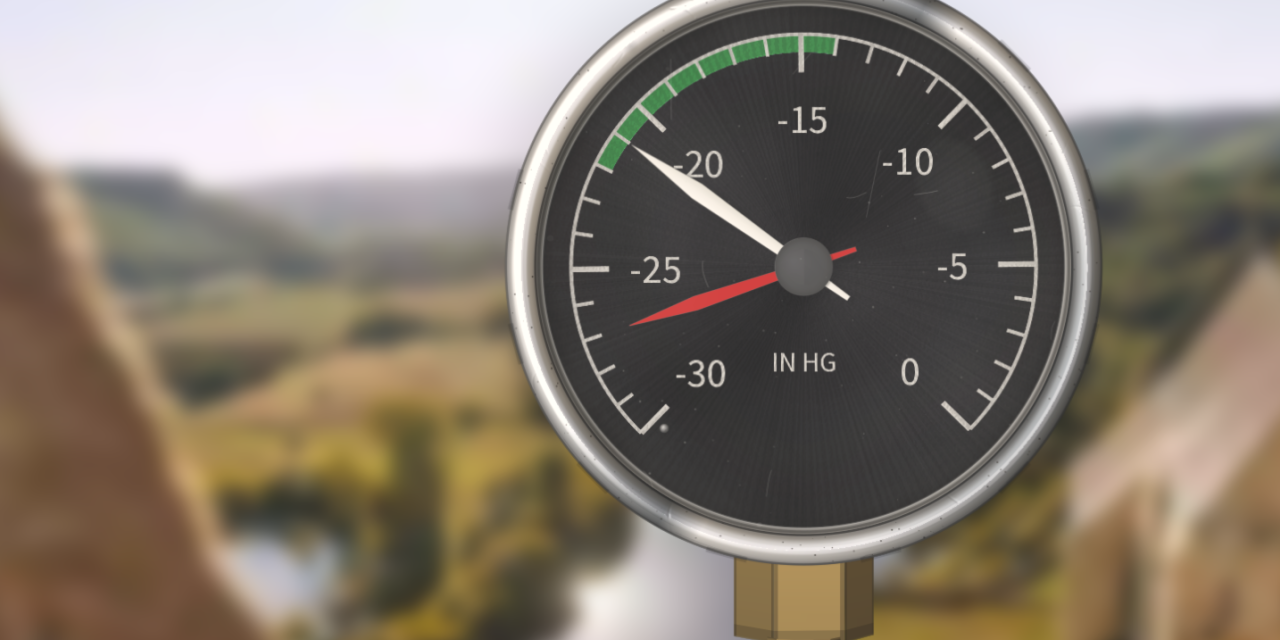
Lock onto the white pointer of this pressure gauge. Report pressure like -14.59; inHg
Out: -21; inHg
